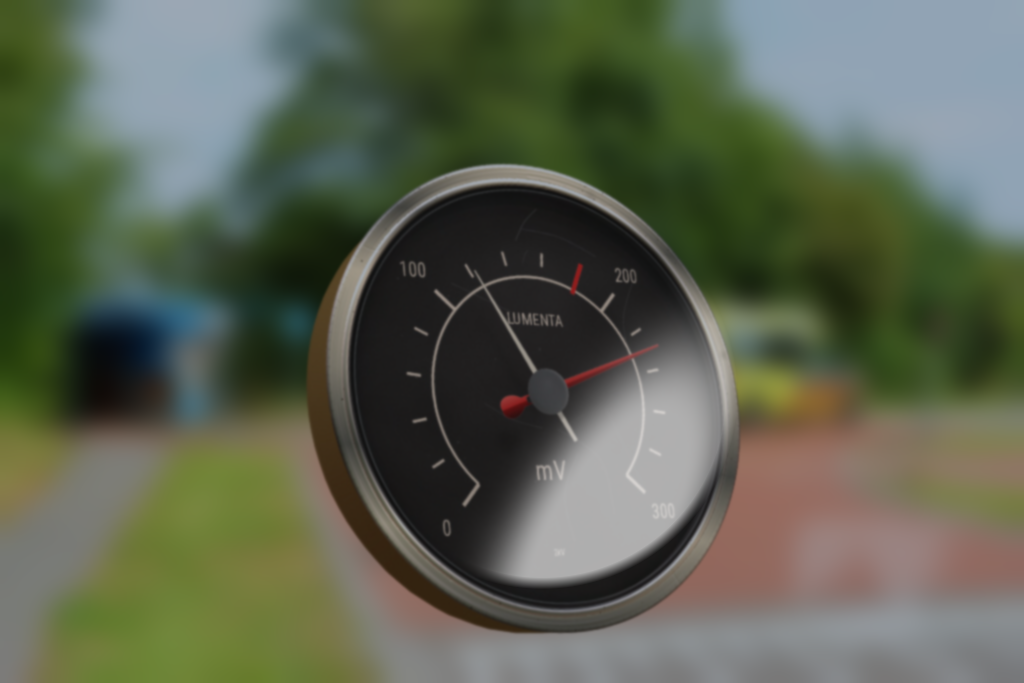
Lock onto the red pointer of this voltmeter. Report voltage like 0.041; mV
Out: 230; mV
